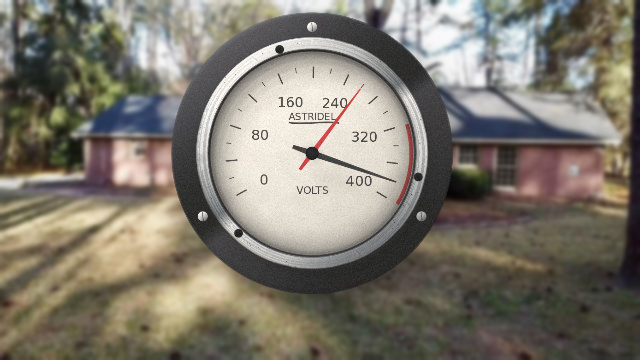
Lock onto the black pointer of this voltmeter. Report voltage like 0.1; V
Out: 380; V
